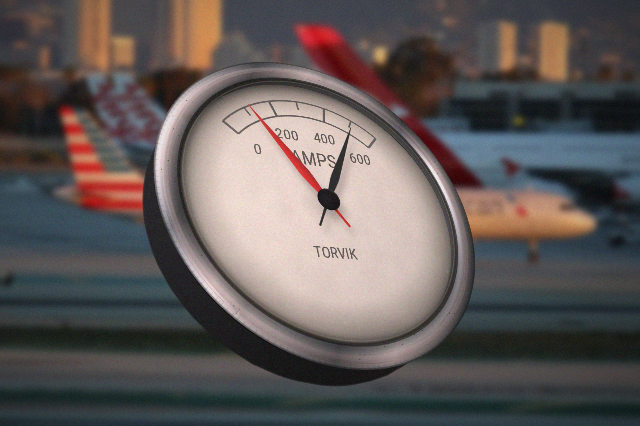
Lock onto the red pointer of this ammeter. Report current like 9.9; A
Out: 100; A
